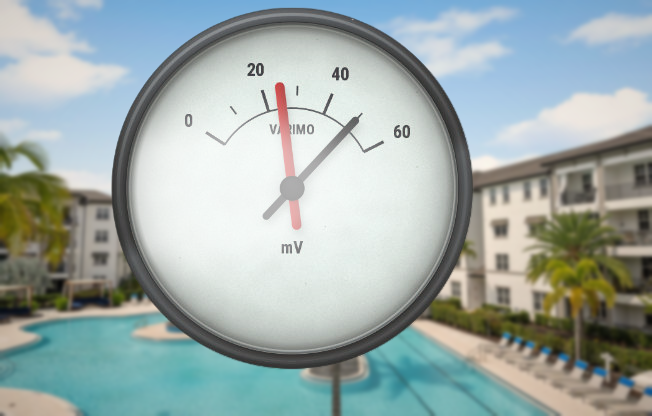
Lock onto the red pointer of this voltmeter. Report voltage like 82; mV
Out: 25; mV
